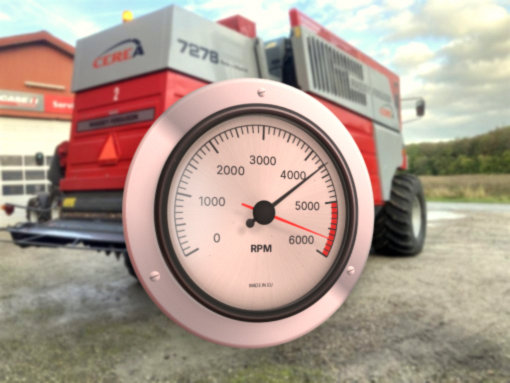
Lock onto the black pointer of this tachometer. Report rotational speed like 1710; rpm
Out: 4300; rpm
